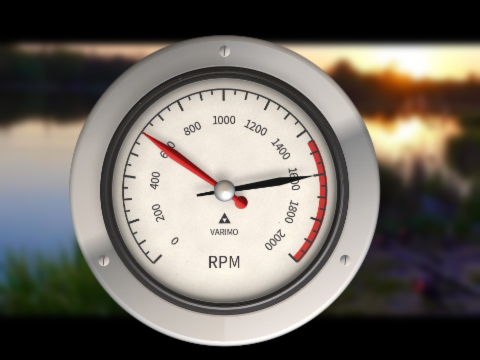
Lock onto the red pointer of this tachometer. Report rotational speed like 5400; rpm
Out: 600; rpm
